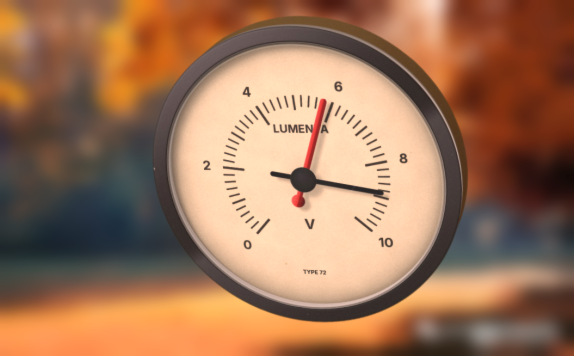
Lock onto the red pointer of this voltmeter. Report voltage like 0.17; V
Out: 5.8; V
